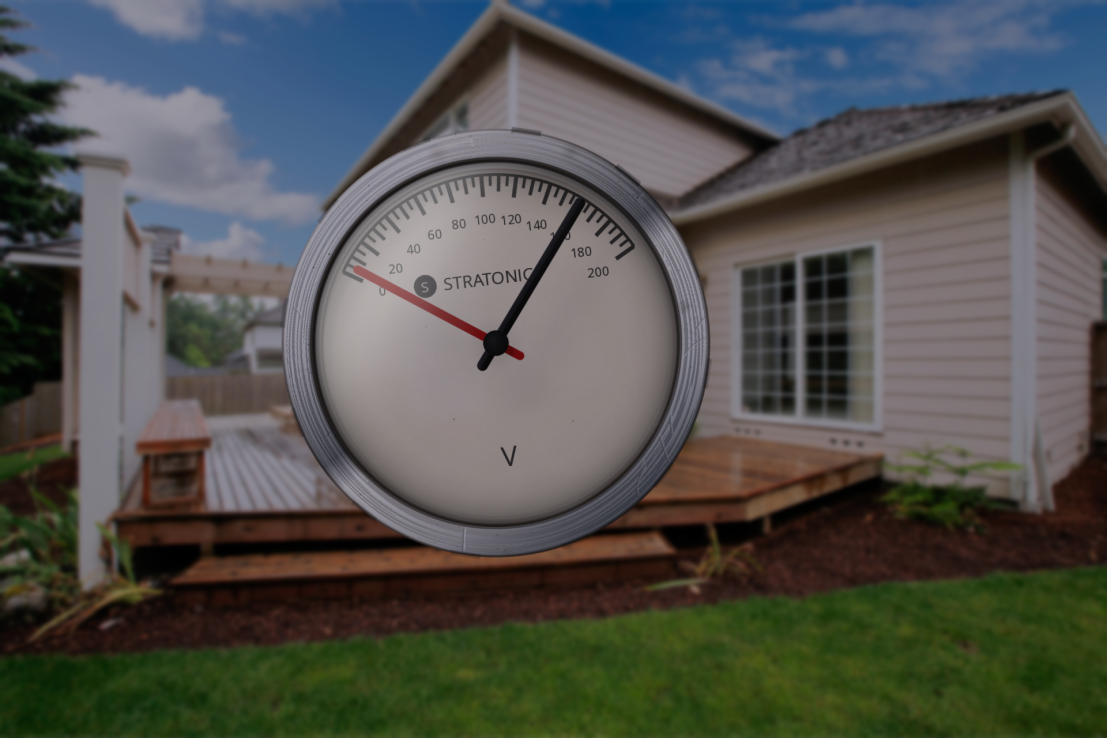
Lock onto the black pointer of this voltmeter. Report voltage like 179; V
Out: 160; V
